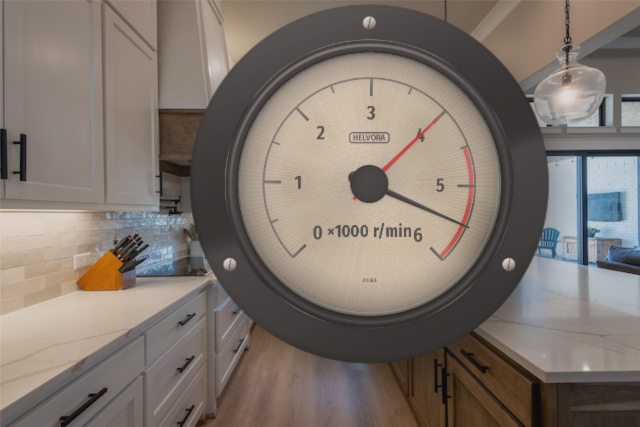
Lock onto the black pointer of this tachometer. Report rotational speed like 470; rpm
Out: 5500; rpm
